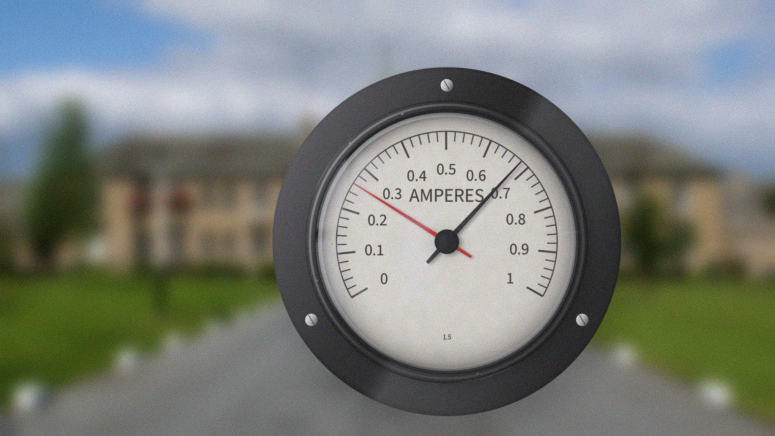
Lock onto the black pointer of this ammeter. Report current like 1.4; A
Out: 0.68; A
